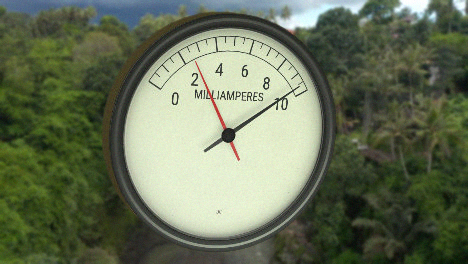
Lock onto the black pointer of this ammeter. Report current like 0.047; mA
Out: 9.5; mA
